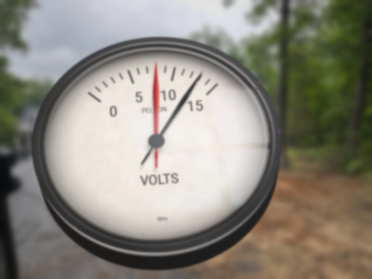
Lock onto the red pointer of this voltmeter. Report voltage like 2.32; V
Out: 8; V
